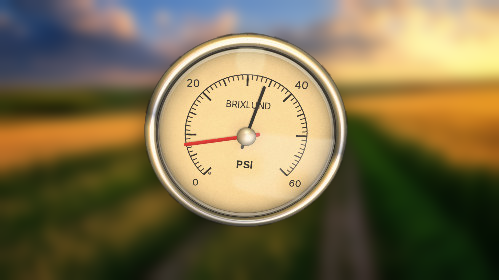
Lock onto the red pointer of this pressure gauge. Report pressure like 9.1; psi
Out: 8; psi
